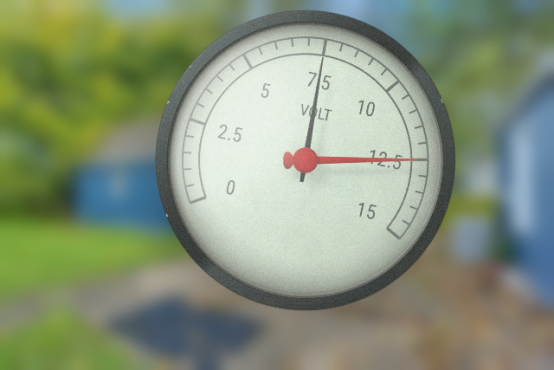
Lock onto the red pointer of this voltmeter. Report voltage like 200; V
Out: 12.5; V
